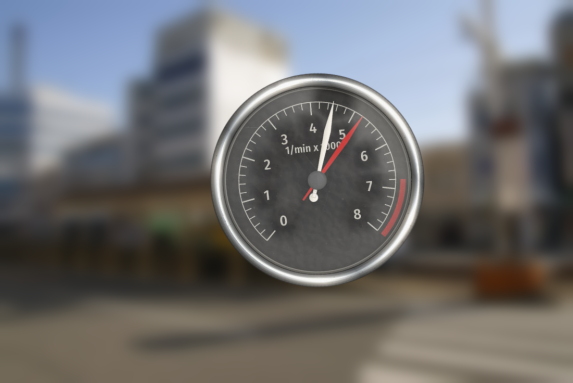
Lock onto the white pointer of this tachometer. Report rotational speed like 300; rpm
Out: 4500; rpm
